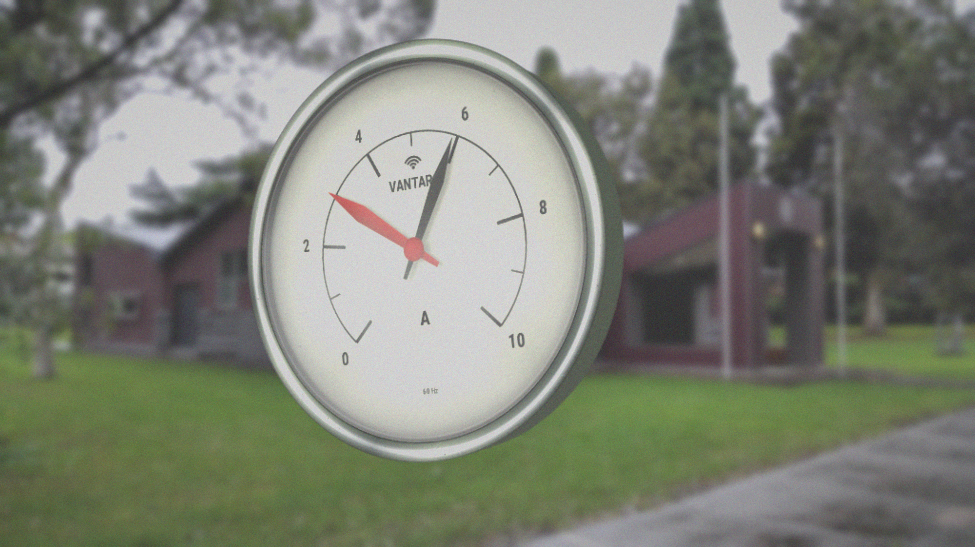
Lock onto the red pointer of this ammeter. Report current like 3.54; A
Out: 3; A
